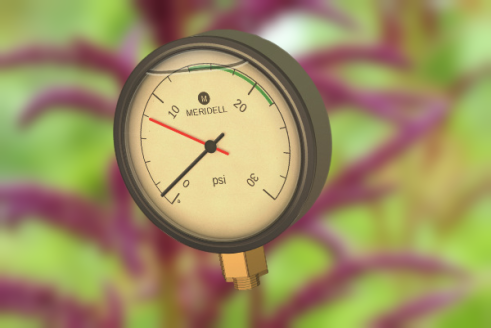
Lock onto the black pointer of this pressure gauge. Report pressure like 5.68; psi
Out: 1; psi
